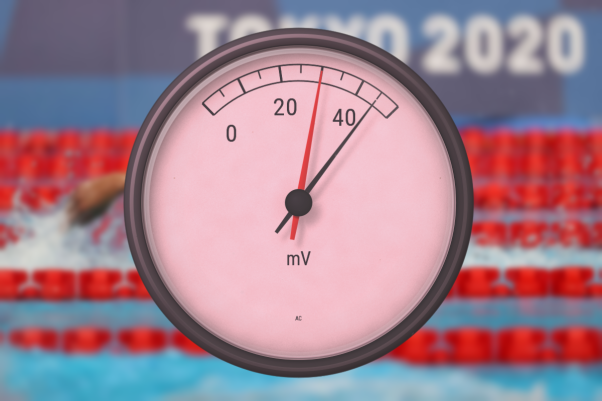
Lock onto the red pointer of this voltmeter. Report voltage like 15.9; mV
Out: 30; mV
